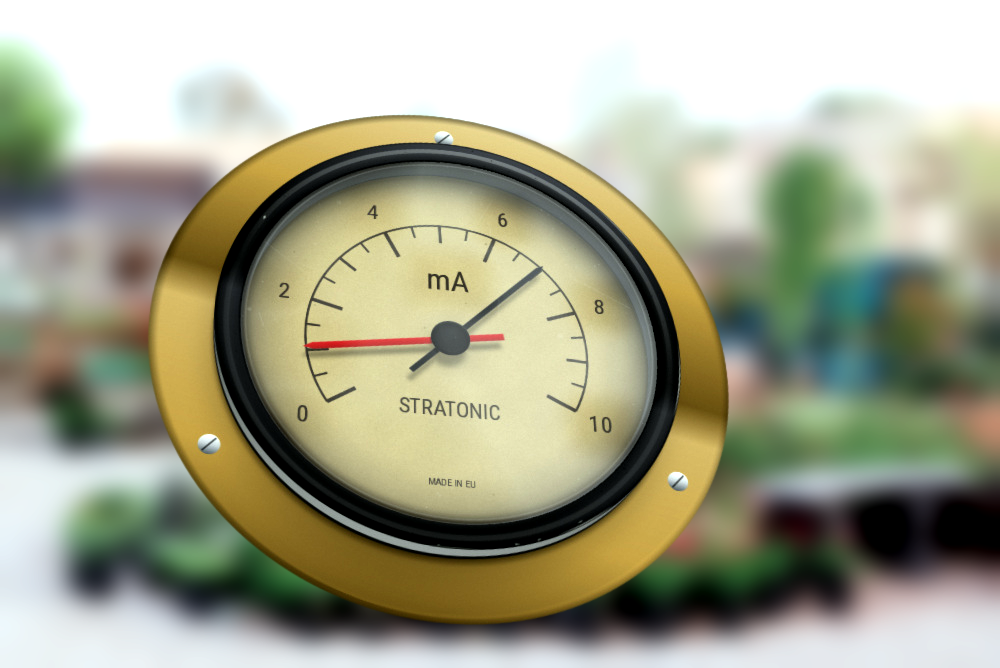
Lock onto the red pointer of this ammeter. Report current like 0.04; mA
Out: 1; mA
